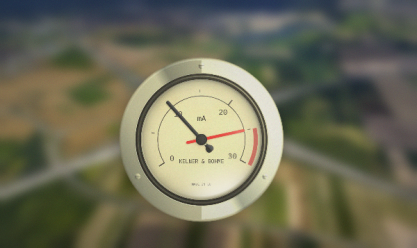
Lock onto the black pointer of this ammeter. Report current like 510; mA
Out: 10; mA
